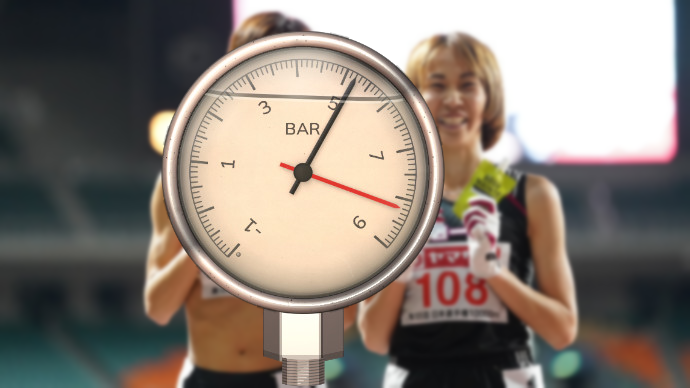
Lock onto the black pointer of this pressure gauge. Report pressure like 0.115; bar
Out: 5.2; bar
